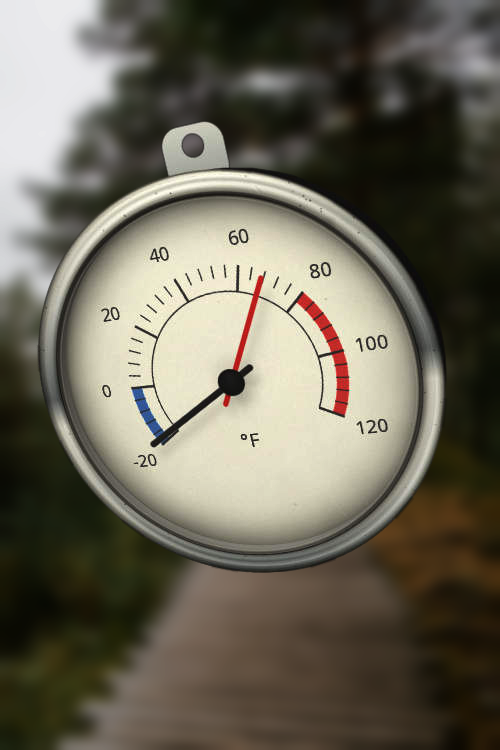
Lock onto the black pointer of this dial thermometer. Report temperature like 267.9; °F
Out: -18; °F
